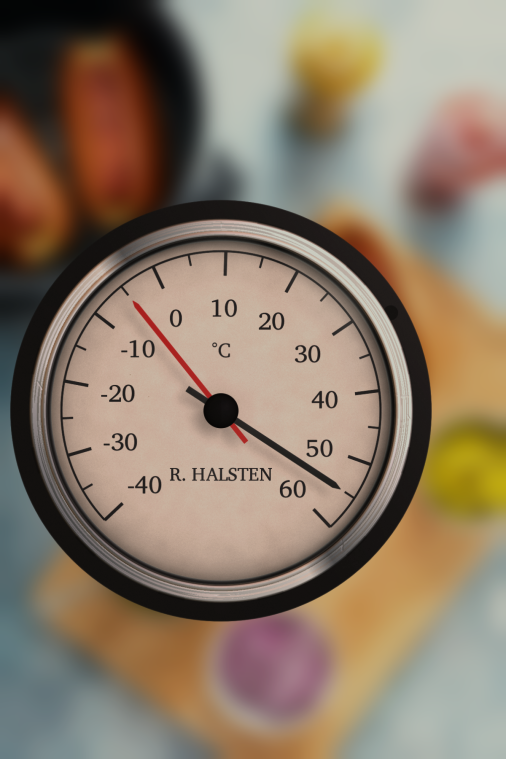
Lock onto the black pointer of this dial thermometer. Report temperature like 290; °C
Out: 55; °C
